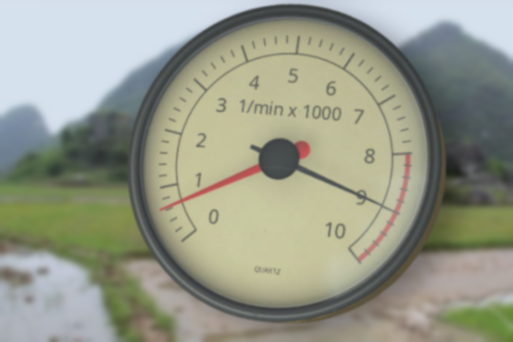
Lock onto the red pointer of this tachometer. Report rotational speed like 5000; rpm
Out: 600; rpm
